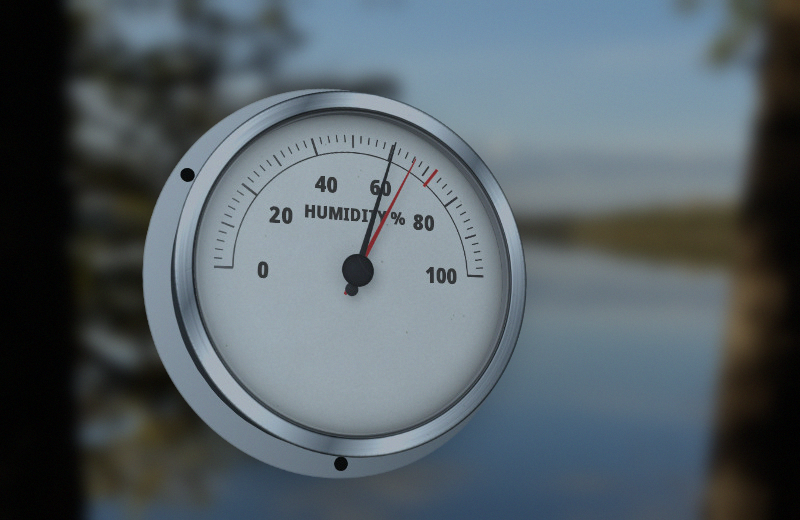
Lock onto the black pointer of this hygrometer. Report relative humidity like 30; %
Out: 60; %
